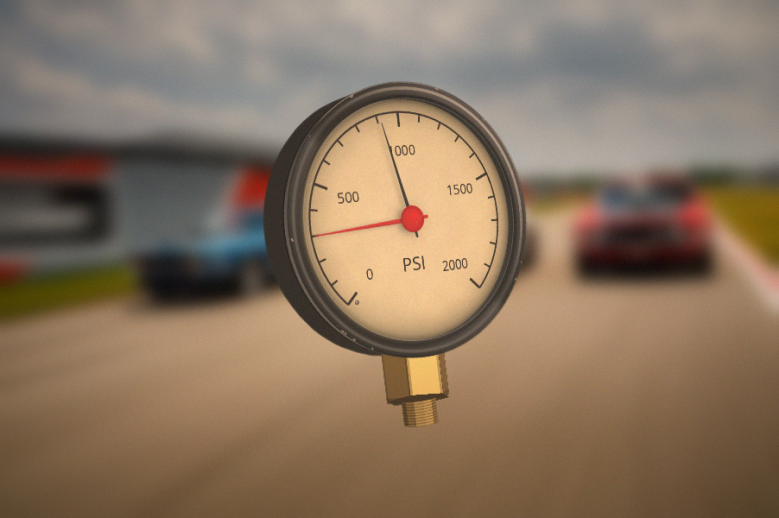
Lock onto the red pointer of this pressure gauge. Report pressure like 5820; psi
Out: 300; psi
